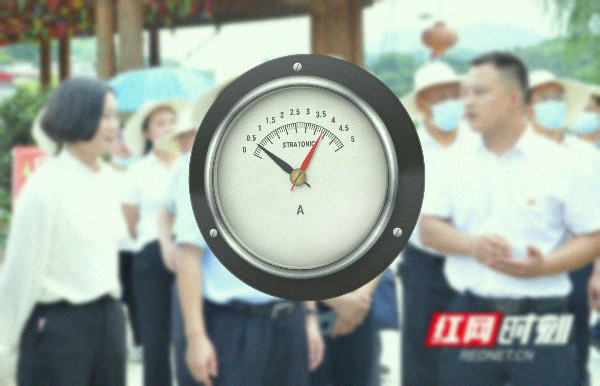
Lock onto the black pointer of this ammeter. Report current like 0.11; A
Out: 0.5; A
